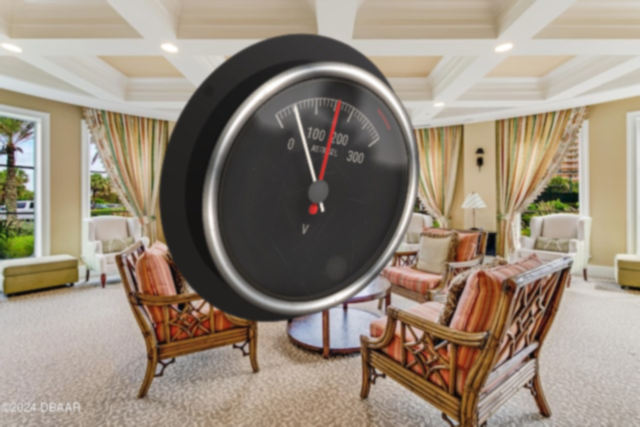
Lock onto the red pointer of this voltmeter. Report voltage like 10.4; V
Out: 150; V
